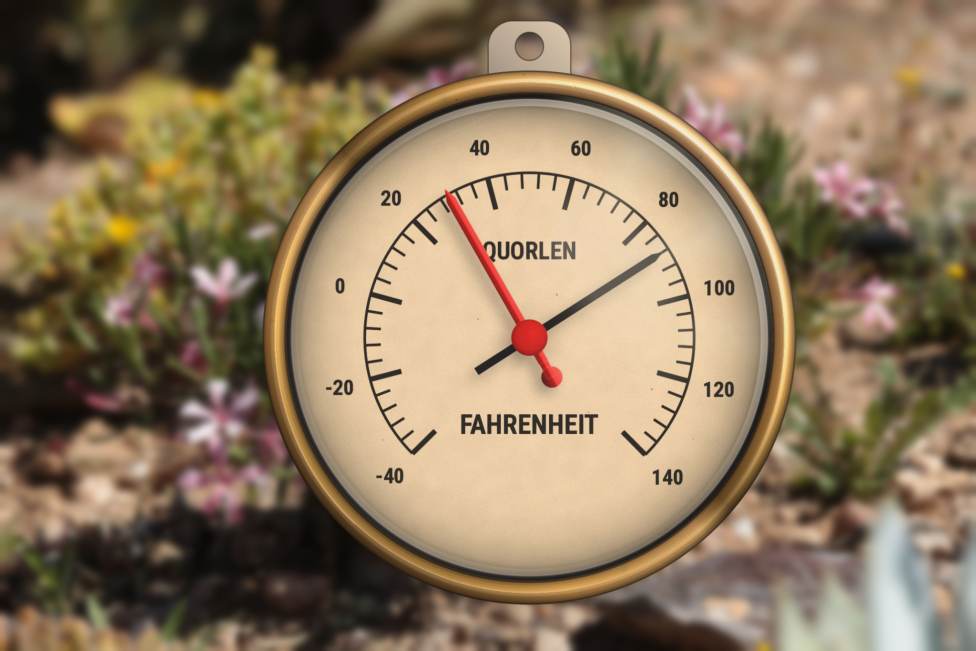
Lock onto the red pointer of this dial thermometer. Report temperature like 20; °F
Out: 30; °F
